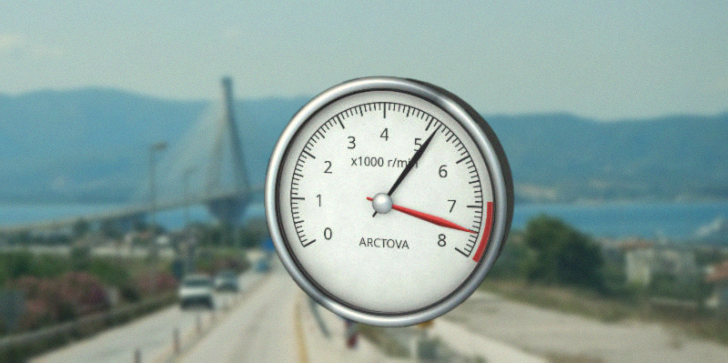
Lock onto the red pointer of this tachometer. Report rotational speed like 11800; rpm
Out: 7500; rpm
